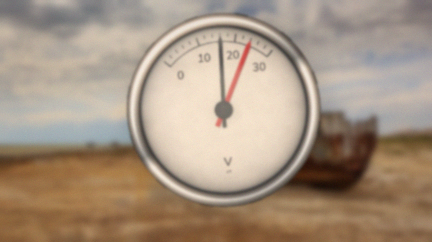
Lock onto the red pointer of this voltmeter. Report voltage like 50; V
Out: 24; V
